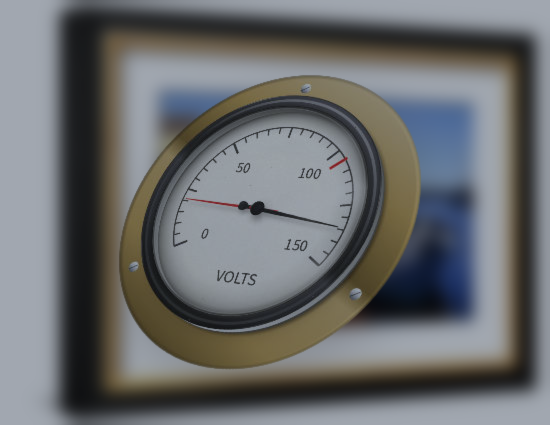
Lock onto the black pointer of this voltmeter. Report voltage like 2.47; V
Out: 135; V
